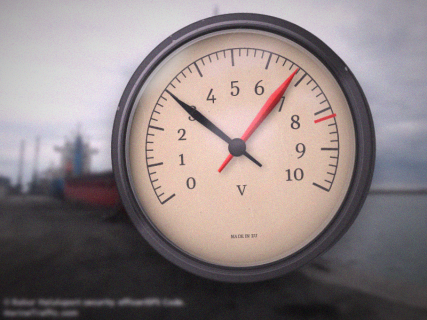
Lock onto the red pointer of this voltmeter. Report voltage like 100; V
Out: 6.8; V
